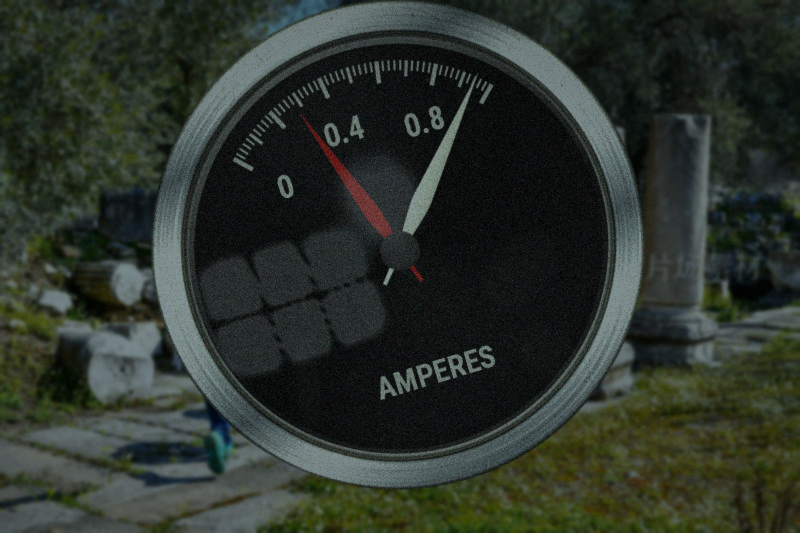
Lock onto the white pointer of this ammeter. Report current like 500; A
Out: 0.94; A
